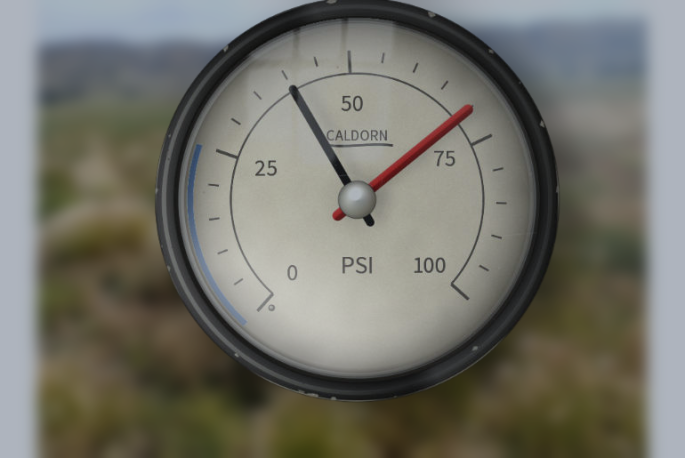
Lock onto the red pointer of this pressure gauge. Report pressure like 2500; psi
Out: 70; psi
